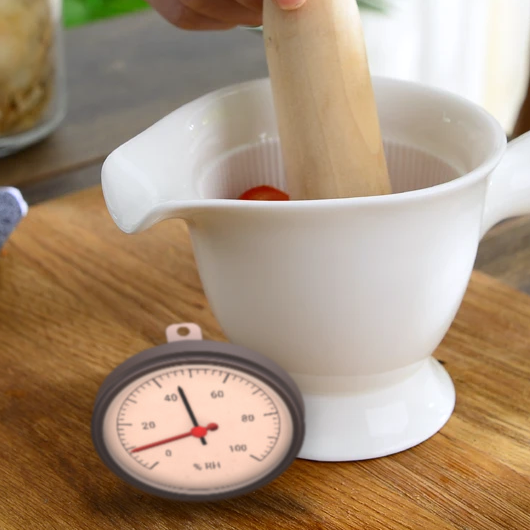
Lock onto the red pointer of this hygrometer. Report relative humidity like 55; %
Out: 10; %
